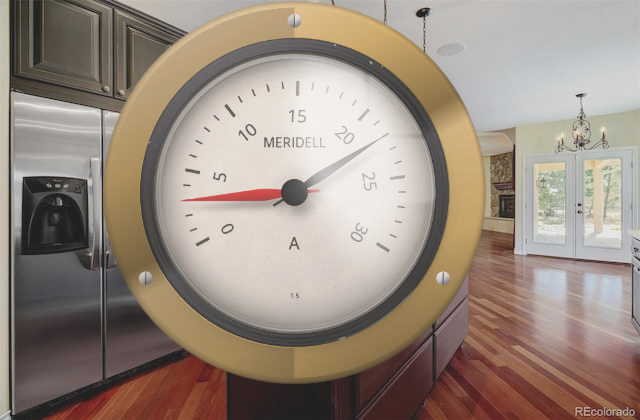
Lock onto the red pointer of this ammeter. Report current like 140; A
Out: 3; A
